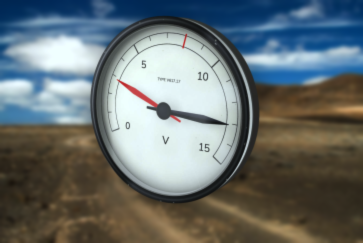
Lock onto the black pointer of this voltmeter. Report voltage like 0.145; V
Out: 13; V
